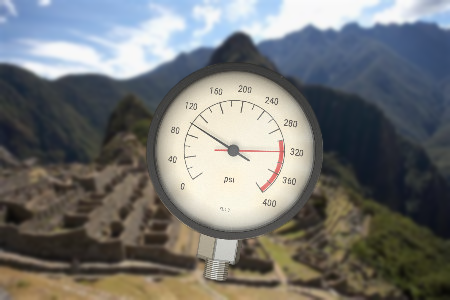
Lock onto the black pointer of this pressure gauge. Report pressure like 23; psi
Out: 100; psi
